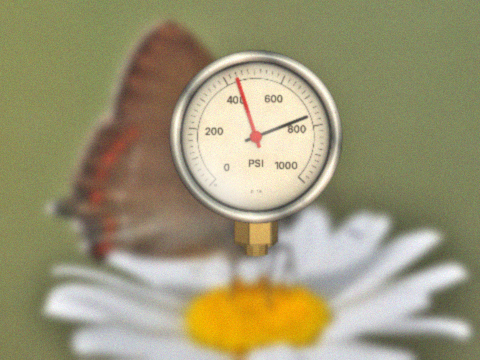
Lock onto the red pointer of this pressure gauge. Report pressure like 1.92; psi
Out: 440; psi
